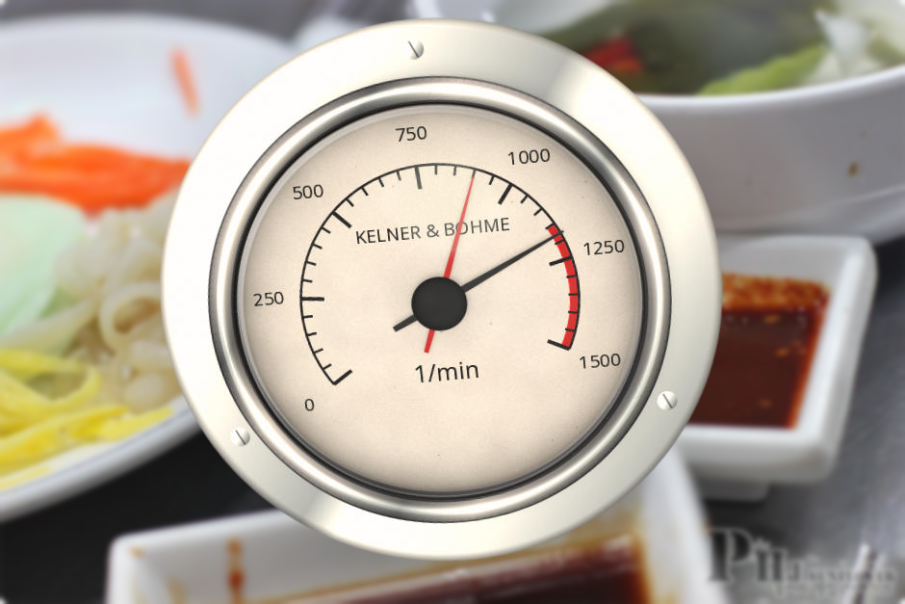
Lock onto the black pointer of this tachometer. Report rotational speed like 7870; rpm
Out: 1175; rpm
